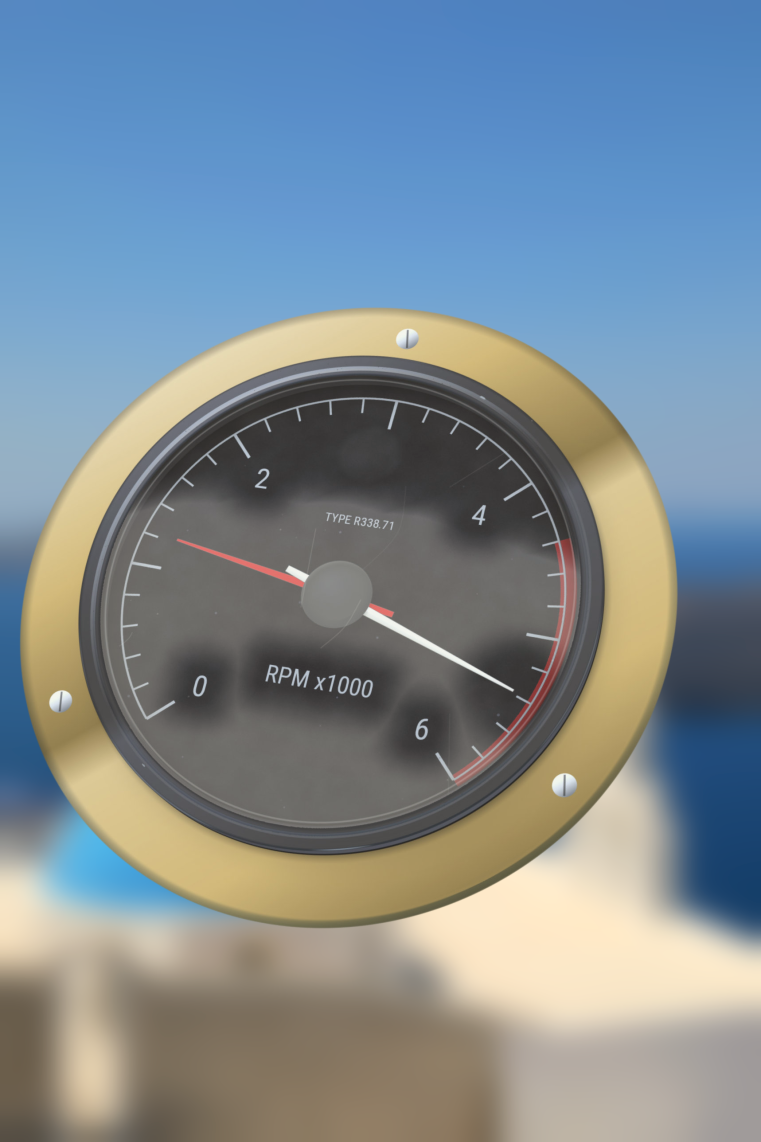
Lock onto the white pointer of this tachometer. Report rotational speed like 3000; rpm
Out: 5400; rpm
